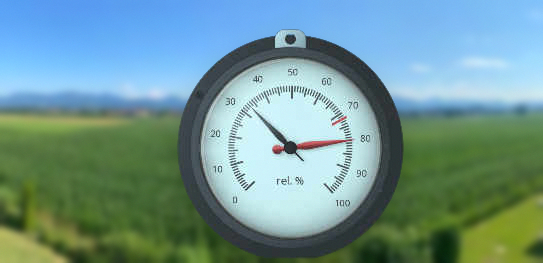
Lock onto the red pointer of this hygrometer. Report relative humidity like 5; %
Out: 80; %
